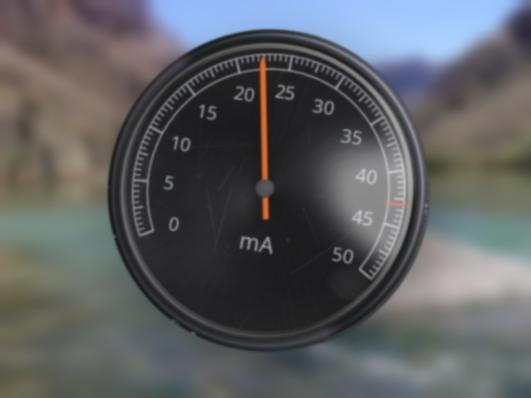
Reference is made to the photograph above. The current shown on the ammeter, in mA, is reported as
22.5 mA
